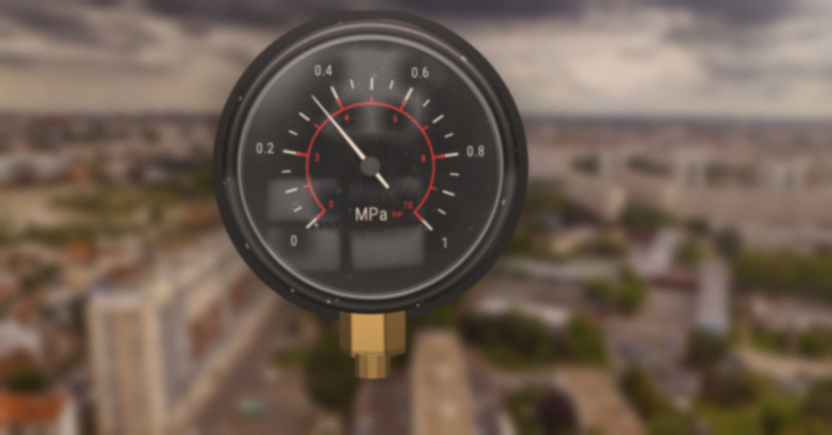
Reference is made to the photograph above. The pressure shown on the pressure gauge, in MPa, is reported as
0.35 MPa
